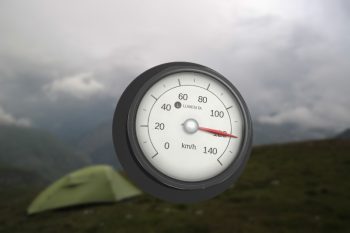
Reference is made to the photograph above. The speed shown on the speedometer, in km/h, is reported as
120 km/h
